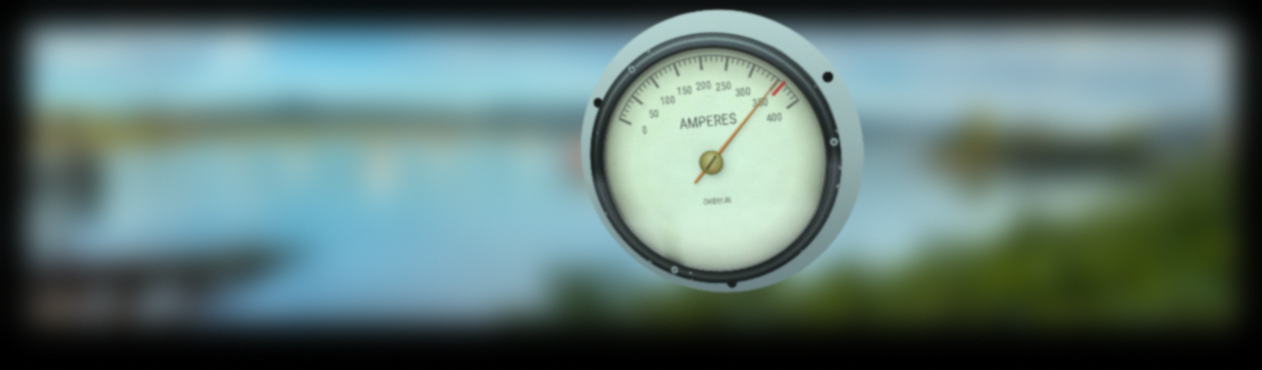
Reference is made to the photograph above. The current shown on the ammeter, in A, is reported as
350 A
